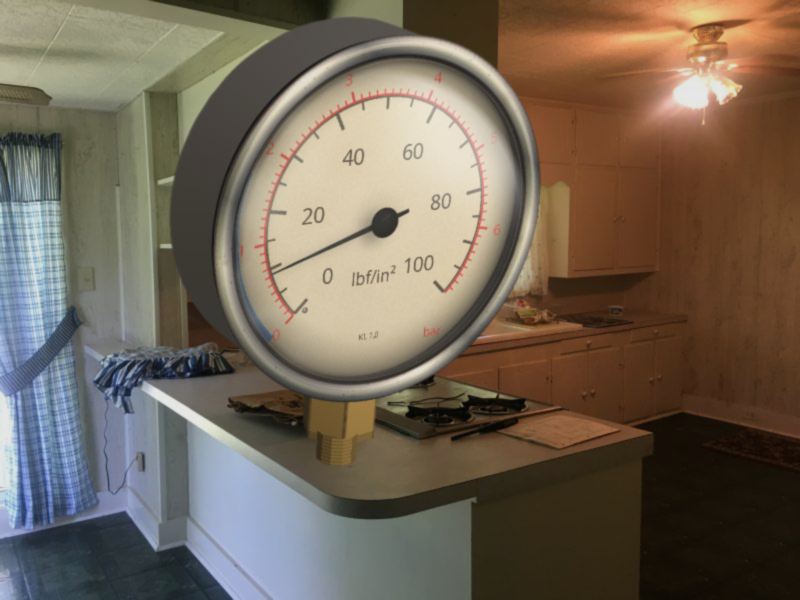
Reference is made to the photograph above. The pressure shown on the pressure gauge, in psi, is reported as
10 psi
